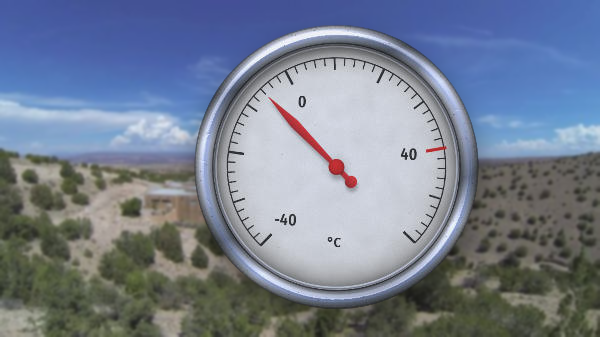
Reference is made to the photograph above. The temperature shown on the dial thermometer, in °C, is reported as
-6 °C
